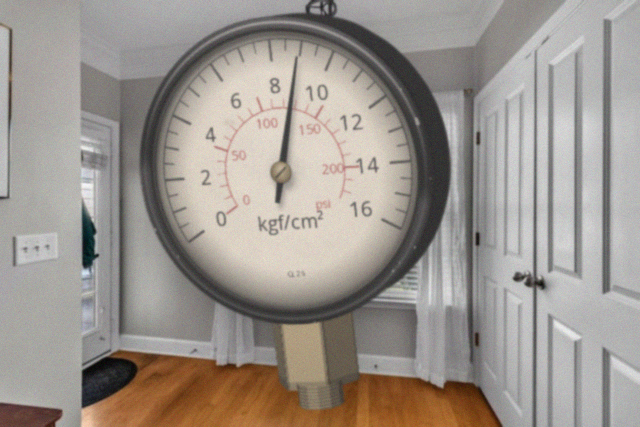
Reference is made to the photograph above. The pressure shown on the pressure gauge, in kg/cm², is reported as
9 kg/cm²
